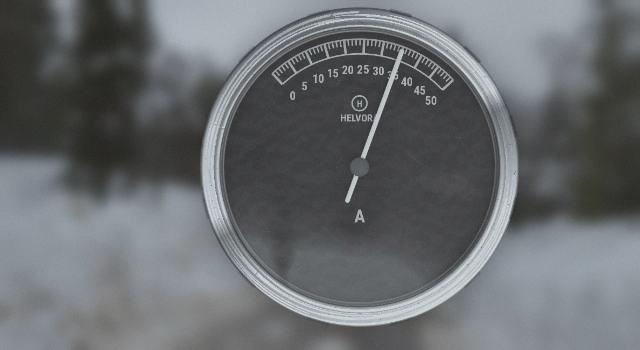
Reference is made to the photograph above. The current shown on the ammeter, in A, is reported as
35 A
